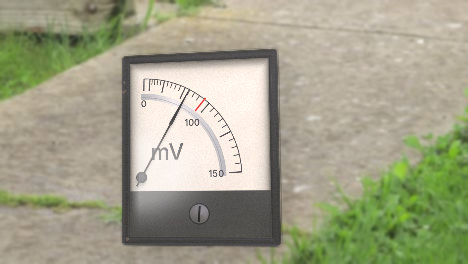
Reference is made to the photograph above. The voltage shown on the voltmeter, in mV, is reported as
80 mV
